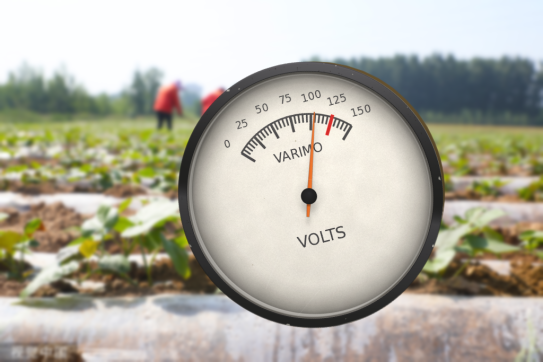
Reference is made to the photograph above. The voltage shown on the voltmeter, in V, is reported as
105 V
